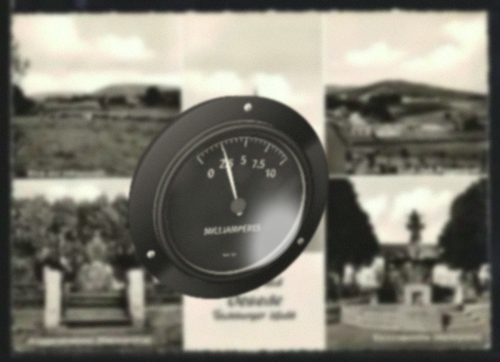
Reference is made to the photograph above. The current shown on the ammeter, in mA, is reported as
2.5 mA
